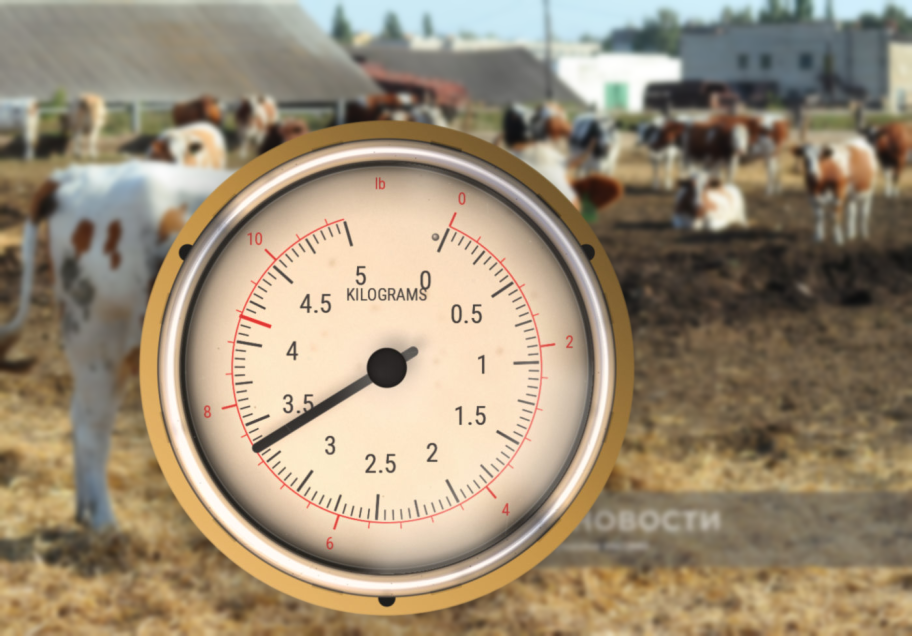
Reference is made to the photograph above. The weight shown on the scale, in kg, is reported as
3.35 kg
